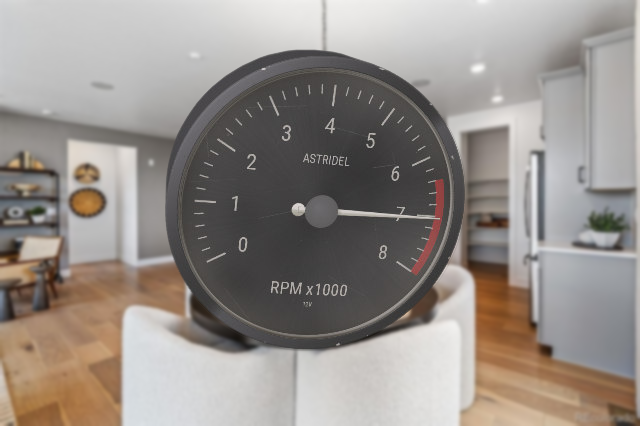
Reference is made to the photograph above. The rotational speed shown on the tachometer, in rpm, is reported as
7000 rpm
